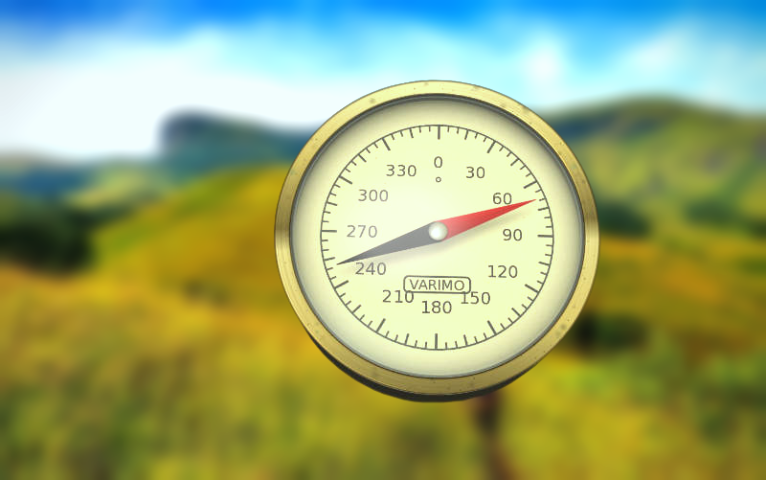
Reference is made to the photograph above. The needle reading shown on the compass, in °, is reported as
70 °
